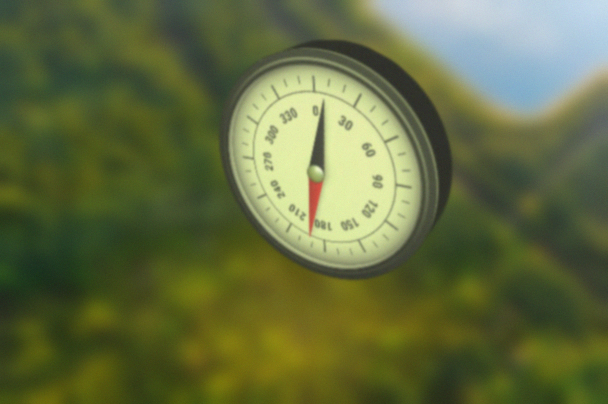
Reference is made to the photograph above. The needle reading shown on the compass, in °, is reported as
190 °
